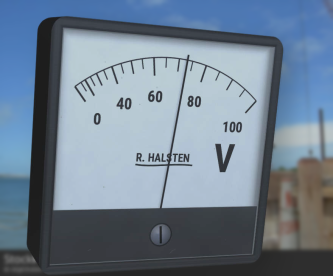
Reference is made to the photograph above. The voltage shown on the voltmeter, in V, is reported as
72.5 V
